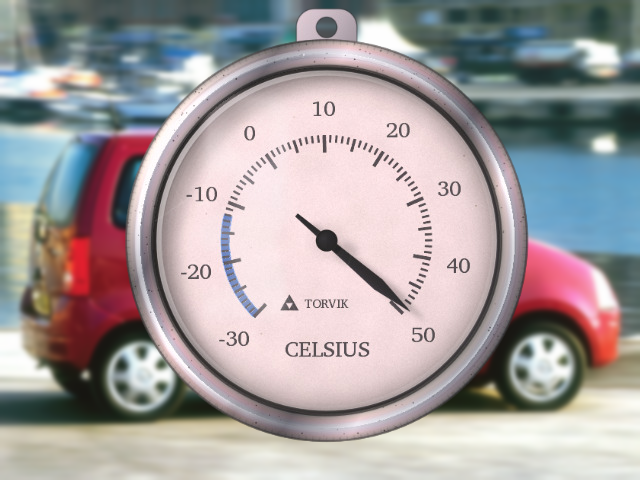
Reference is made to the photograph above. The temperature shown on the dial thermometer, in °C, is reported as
49 °C
